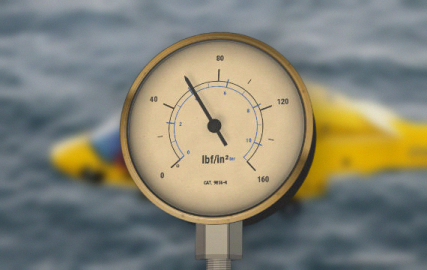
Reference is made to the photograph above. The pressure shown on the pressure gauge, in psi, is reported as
60 psi
